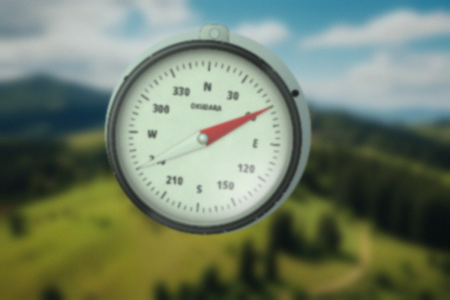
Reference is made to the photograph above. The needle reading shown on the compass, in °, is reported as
60 °
